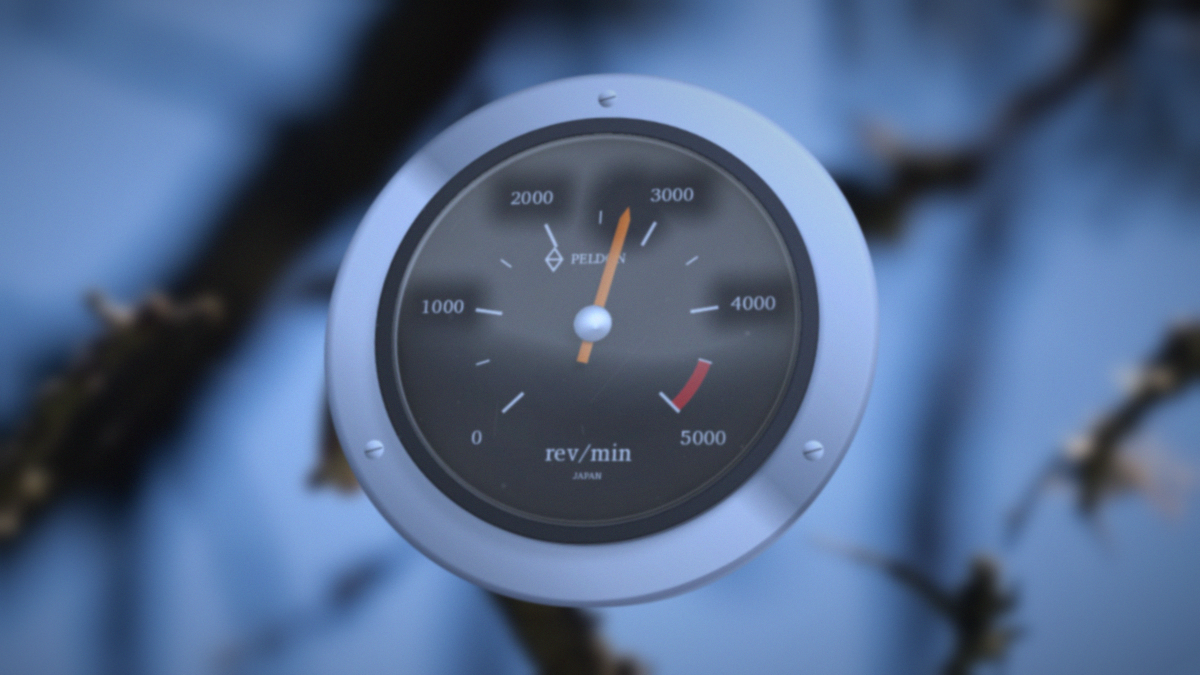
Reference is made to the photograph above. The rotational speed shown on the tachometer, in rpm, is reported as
2750 rpm
